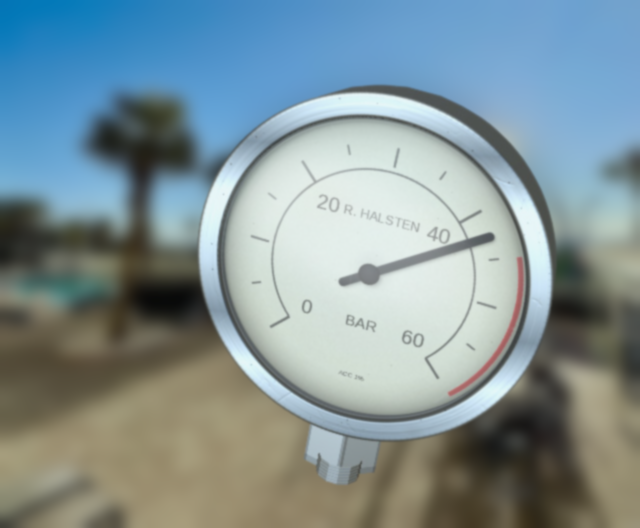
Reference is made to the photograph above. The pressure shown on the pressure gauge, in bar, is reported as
42.5 bar
